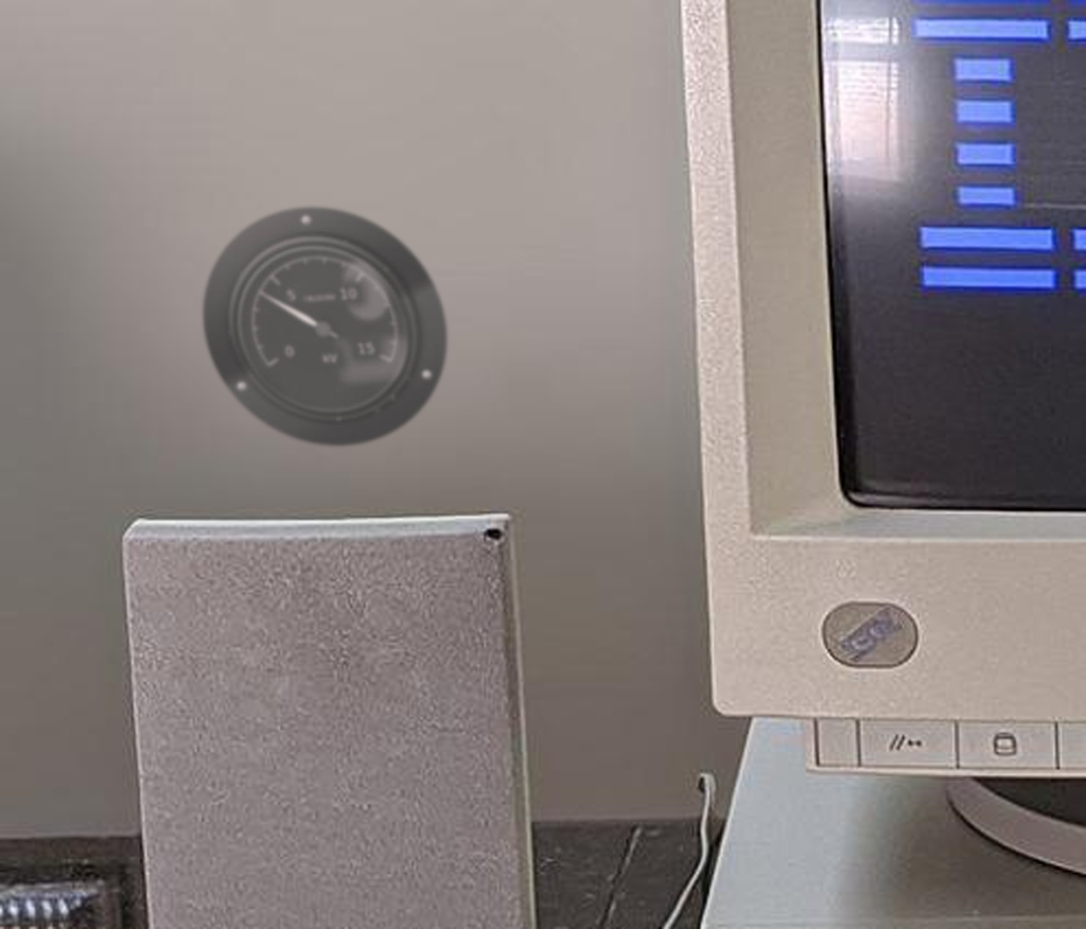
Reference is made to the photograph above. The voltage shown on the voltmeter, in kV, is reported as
4 kV
